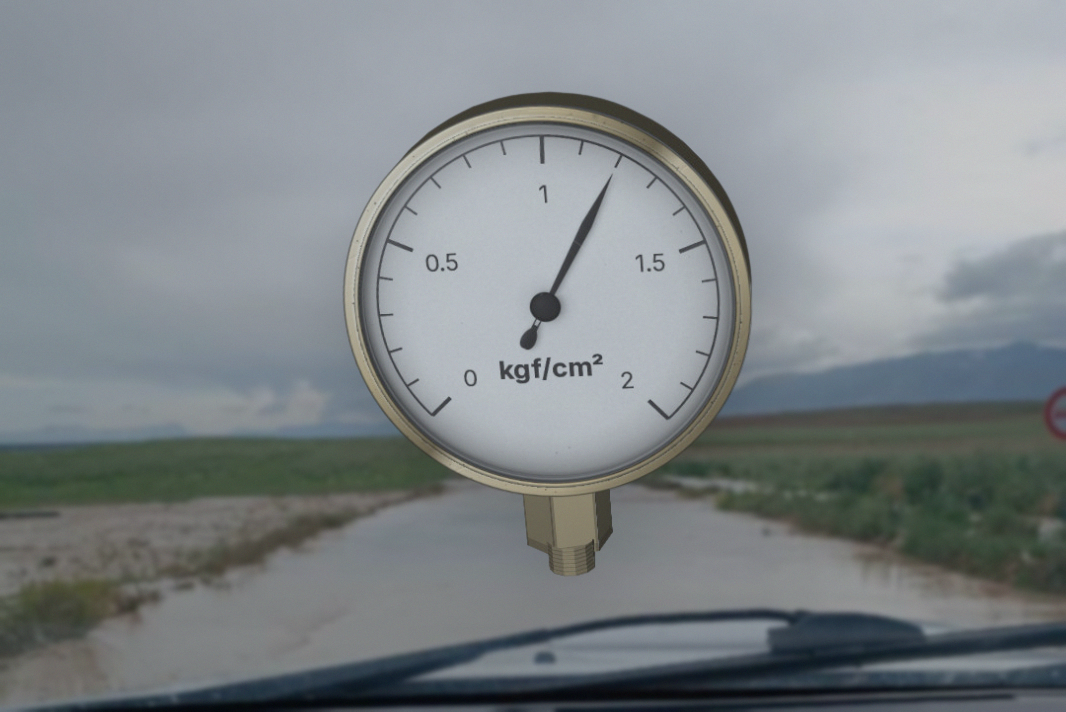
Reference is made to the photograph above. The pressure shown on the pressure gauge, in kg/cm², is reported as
1.2 kg/cm²
